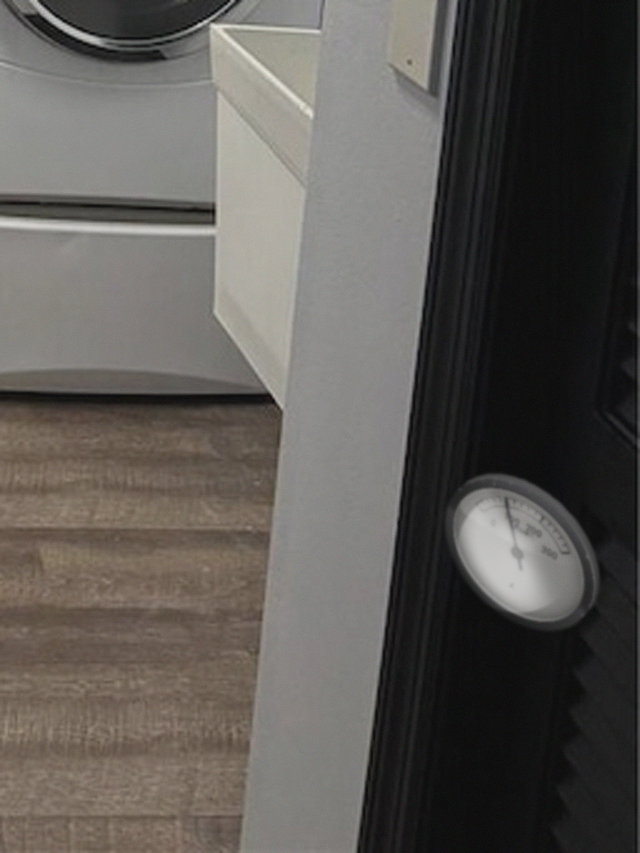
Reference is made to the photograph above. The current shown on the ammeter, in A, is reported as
100 A
